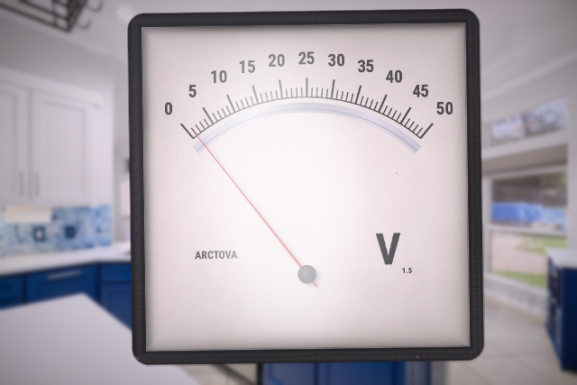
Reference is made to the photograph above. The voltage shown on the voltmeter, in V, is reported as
1 V
